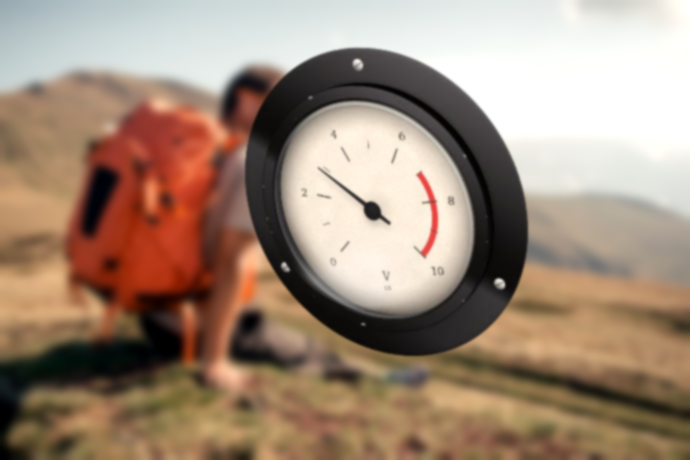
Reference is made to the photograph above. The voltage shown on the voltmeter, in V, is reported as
3 V
